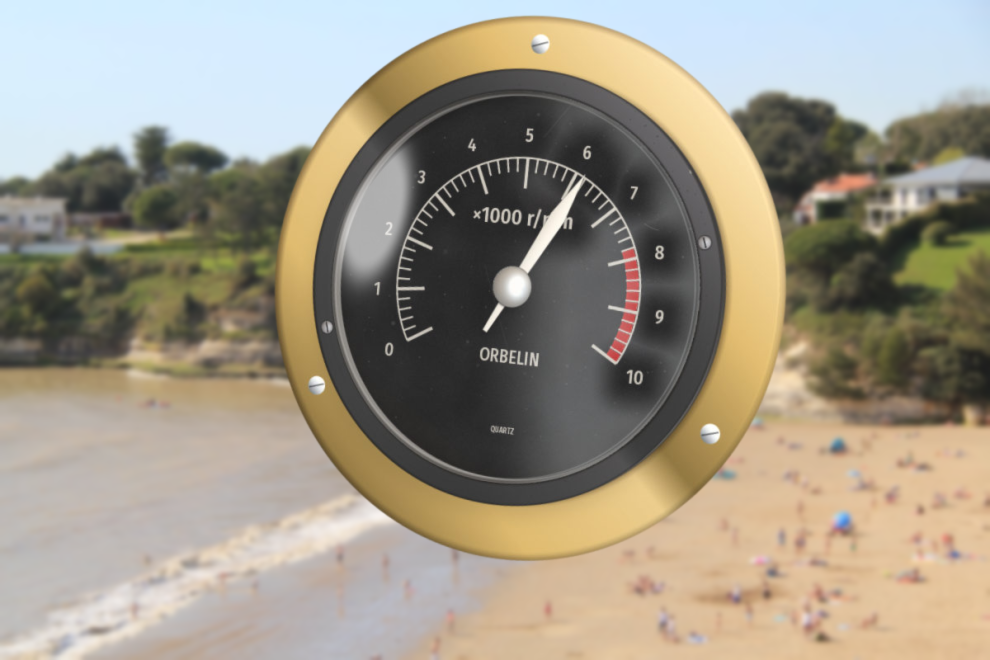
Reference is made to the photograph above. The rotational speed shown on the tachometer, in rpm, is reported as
6200 rpm
